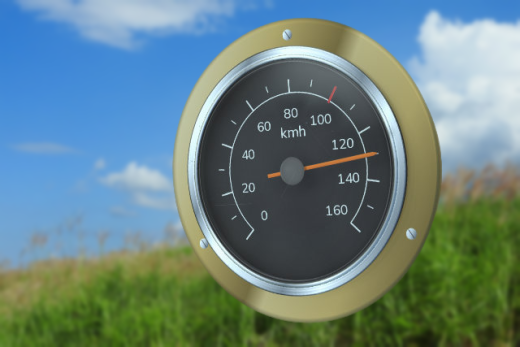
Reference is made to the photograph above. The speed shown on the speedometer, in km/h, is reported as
130 km/h
